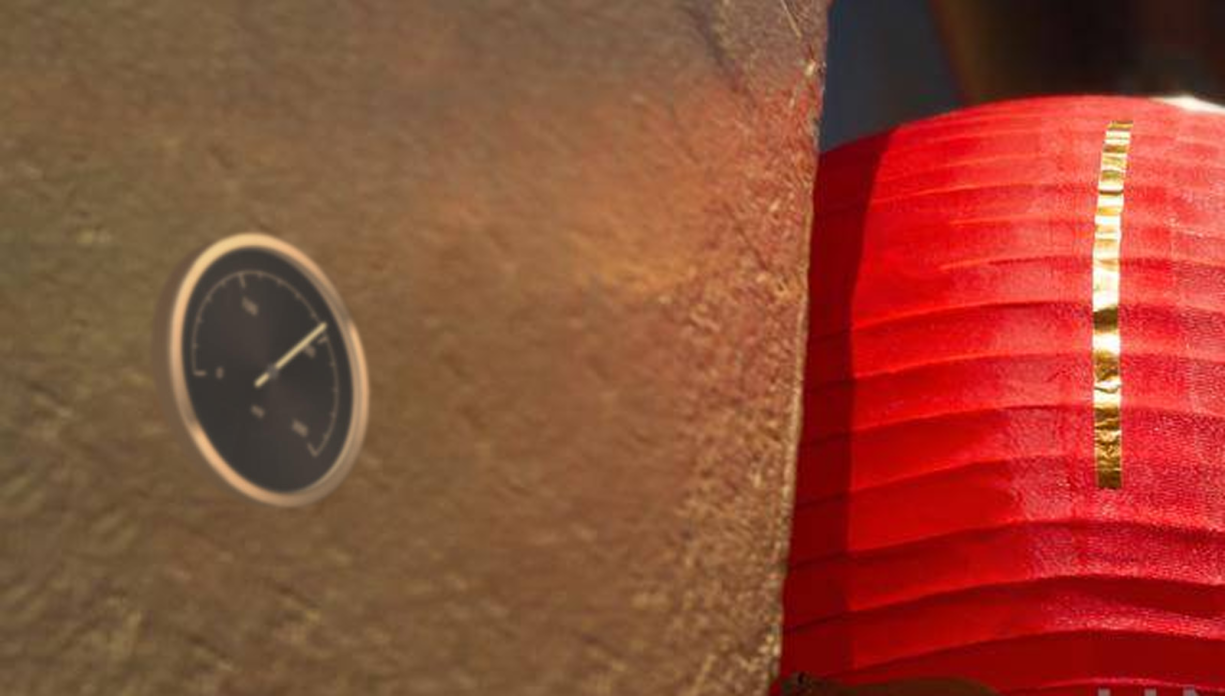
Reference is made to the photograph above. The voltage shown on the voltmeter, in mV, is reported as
190 mV
